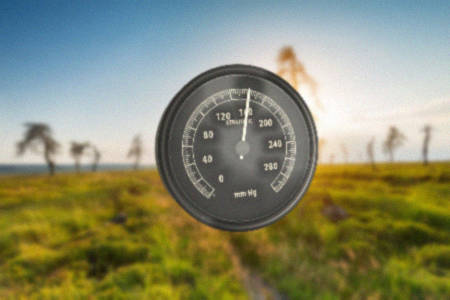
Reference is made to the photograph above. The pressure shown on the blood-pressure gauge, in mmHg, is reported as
160 mmHg
